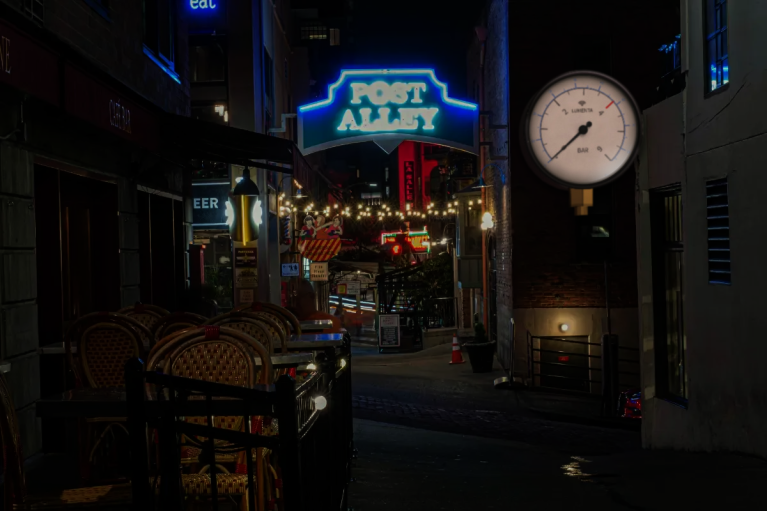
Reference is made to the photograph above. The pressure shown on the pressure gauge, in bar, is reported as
0 bar
